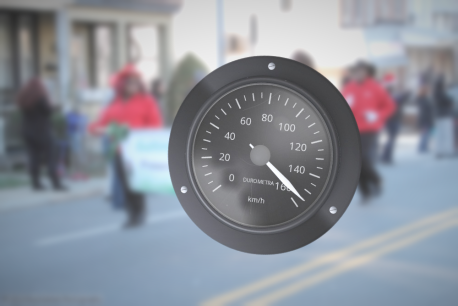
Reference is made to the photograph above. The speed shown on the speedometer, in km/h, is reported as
155 km/h
